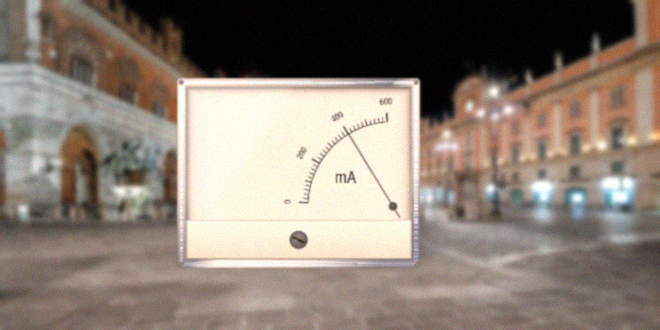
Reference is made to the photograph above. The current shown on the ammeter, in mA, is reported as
400 mA
